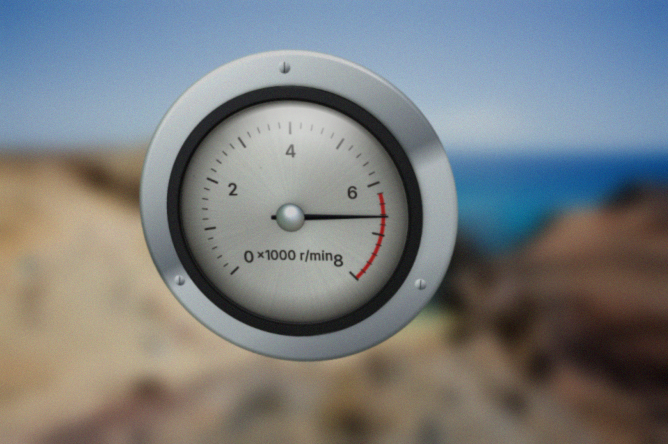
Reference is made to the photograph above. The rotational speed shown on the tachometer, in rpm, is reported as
6600 rpm
